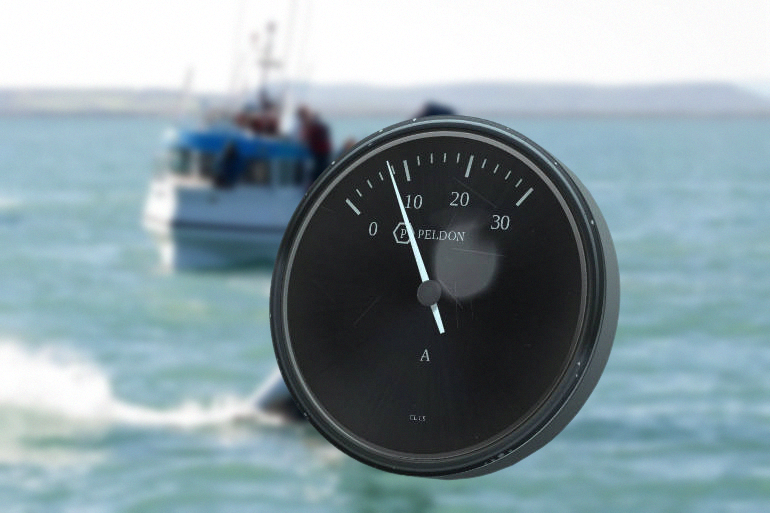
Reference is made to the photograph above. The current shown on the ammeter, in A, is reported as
8 A
